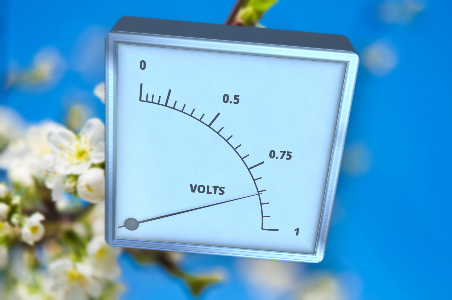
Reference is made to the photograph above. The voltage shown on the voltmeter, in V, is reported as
0.85 V
